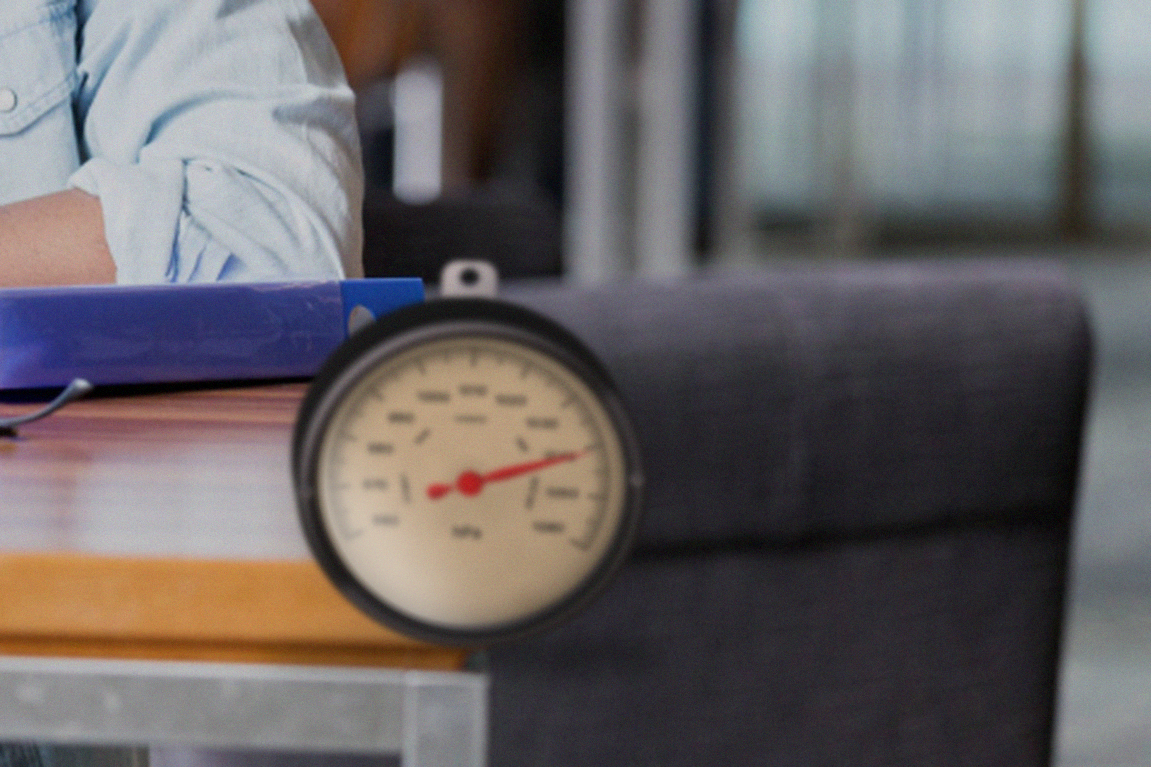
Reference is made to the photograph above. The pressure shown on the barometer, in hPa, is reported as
1040 hPa
